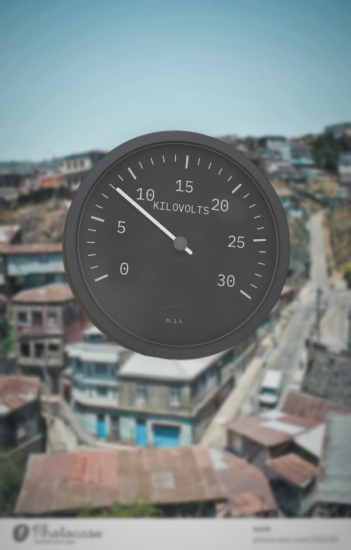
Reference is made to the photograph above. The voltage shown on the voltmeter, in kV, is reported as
8 kV
